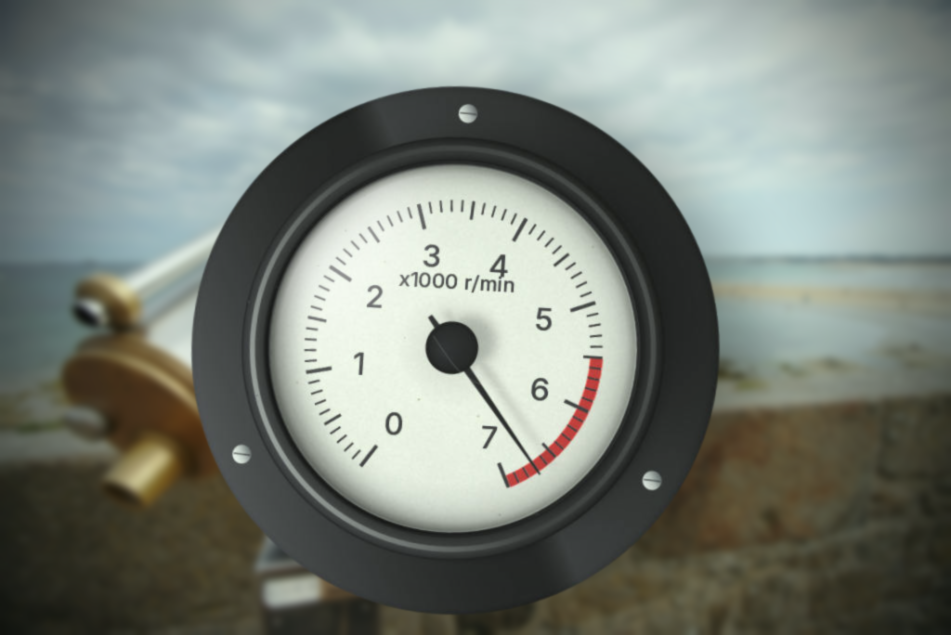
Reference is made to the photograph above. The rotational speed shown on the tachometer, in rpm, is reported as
6700 rpm
